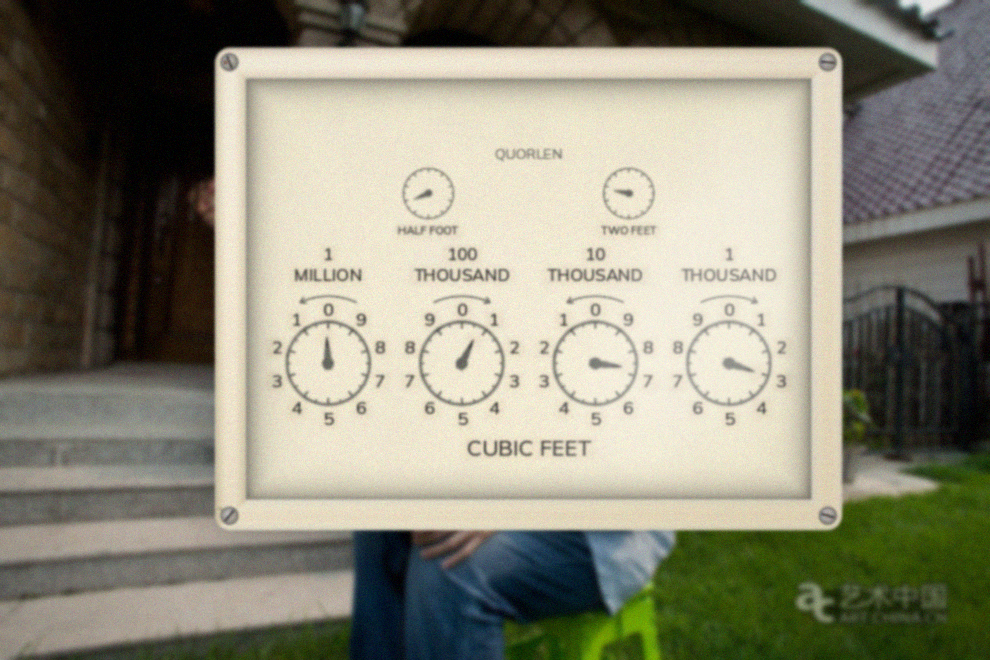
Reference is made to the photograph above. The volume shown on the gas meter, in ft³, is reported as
7300 ft³
